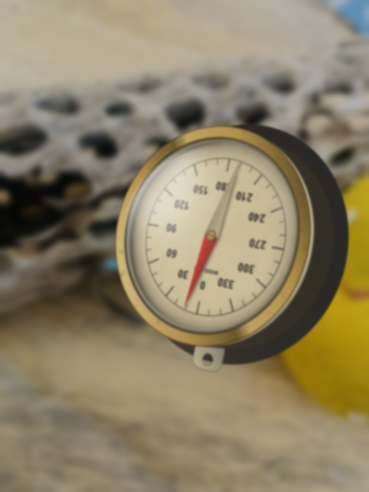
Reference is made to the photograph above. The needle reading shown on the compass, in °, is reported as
10 °
